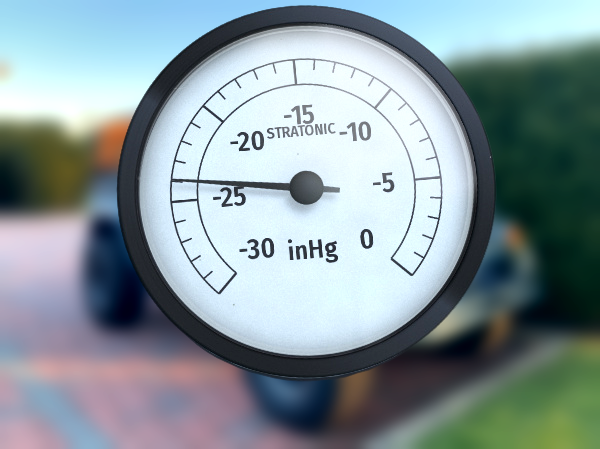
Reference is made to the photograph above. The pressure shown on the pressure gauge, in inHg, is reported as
-24 inHg
